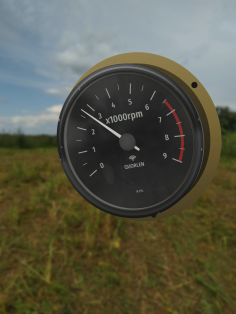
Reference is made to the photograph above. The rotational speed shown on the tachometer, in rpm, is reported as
2750 rpm
